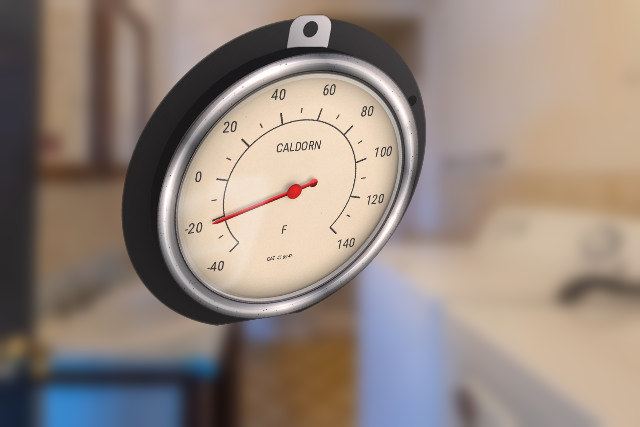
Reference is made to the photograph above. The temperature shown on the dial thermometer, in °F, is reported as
-20 °F
